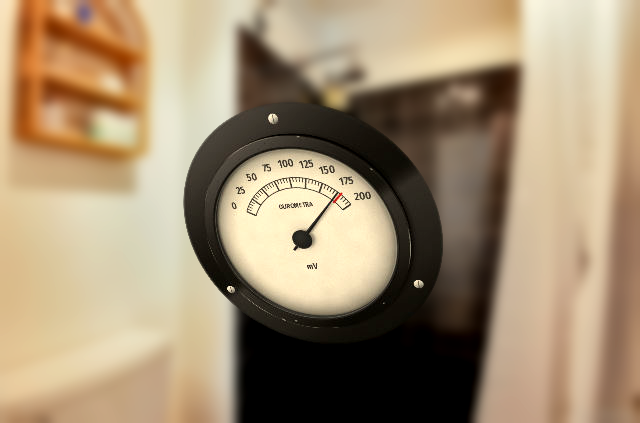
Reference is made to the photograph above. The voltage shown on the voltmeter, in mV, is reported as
175 mV
